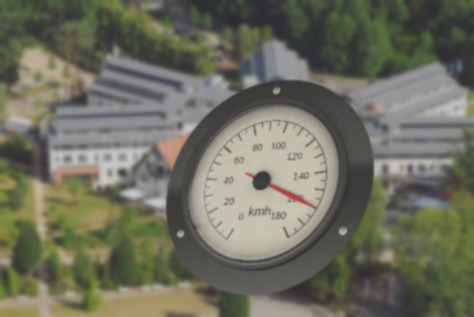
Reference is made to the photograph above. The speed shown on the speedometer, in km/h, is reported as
160 km/h
